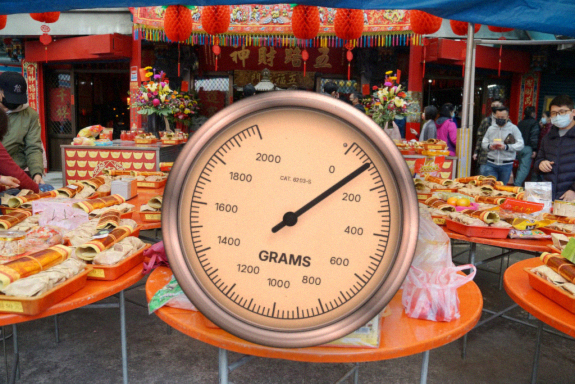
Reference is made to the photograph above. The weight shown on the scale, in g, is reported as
100 g
